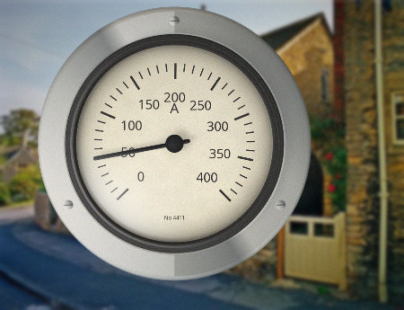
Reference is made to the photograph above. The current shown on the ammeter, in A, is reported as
50 A
